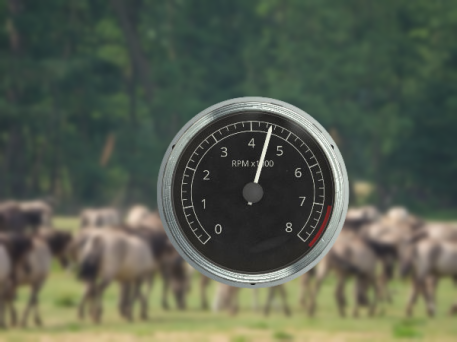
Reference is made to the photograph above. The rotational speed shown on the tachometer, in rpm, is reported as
4500 rpm
